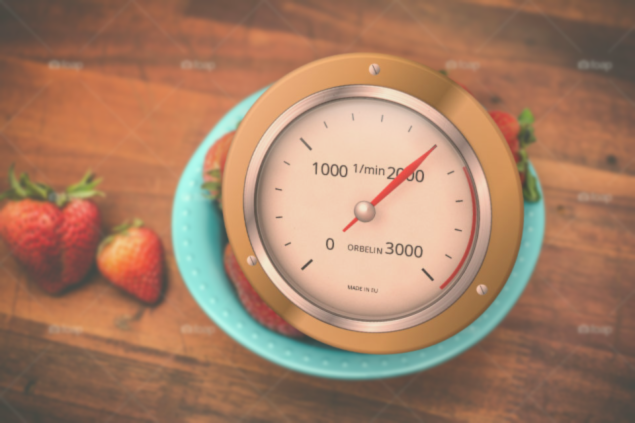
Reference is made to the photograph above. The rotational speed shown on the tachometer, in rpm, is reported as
2000 rpm
